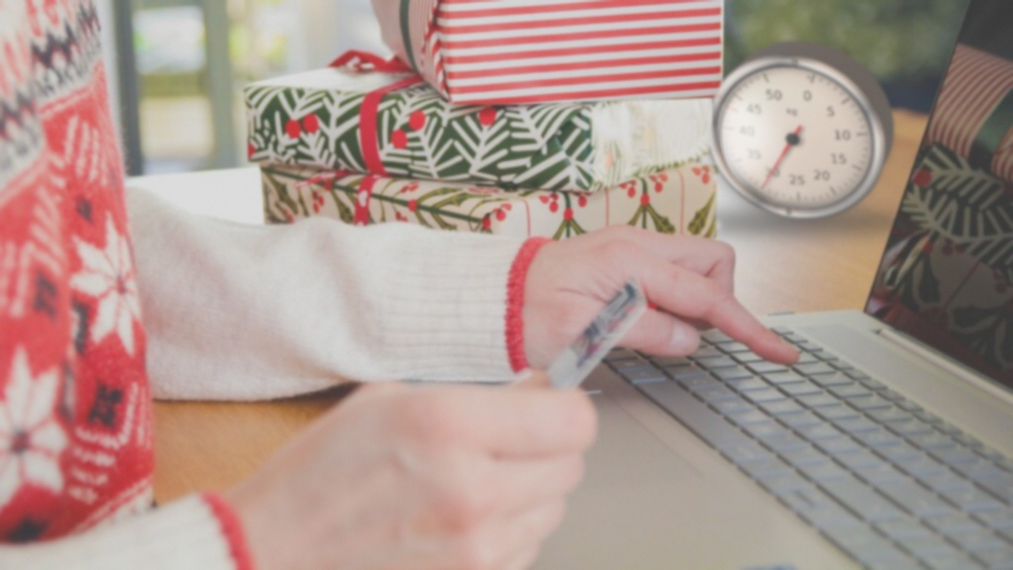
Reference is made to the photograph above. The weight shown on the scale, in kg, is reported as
30 kg
